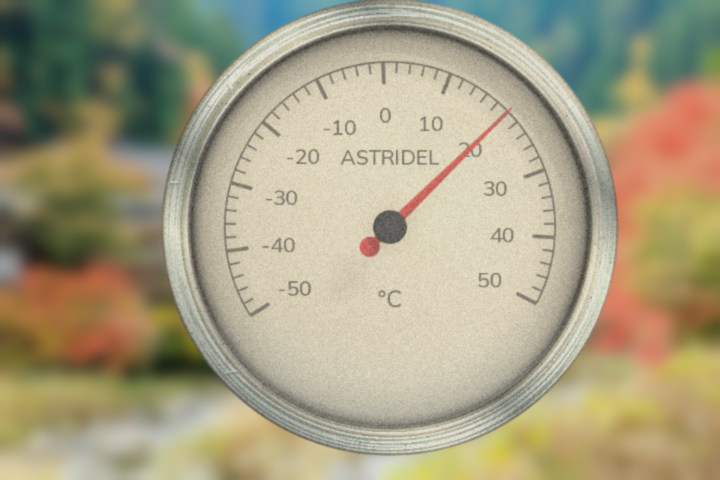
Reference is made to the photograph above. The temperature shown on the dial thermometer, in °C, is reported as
20 °C
